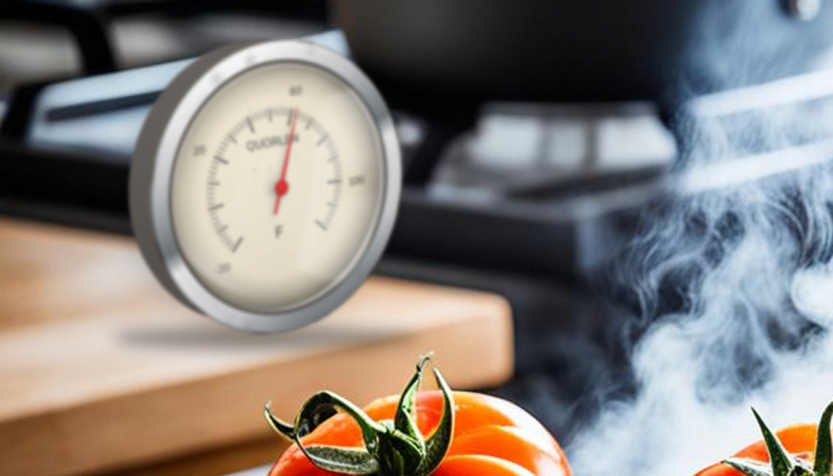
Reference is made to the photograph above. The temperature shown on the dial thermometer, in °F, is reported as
60 °F
